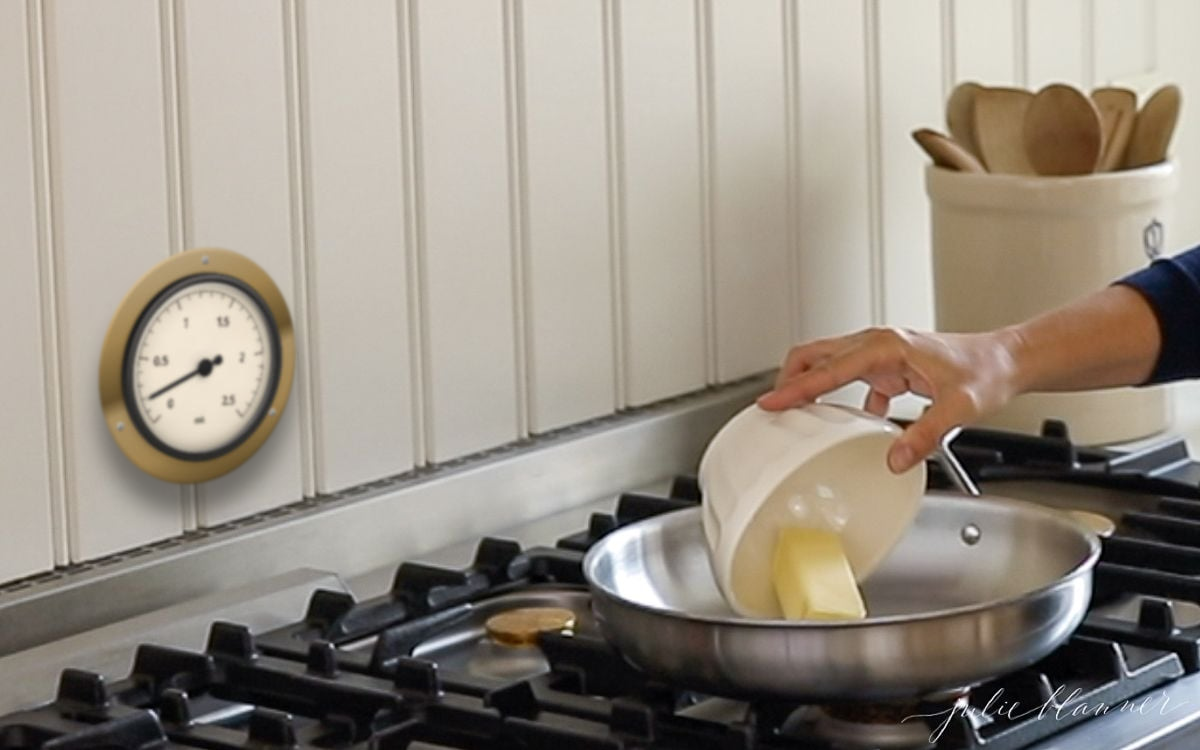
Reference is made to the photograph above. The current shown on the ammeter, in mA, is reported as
0.2 mA
